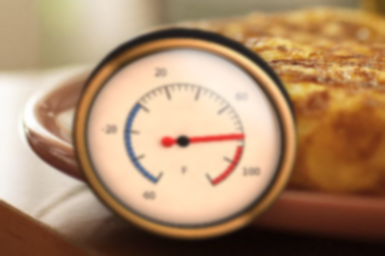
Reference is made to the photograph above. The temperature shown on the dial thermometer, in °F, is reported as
80 °F
